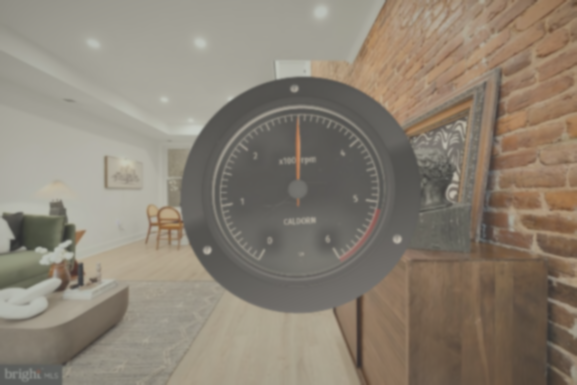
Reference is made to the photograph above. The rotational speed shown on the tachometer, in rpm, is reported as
3000 rpm
